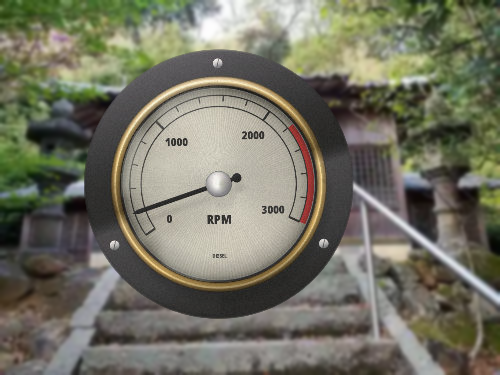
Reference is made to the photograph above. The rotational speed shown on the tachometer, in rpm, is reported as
200 rpm
